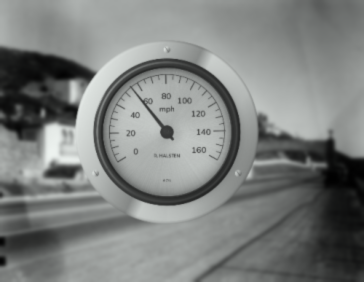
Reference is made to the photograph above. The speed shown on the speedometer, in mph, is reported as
55 mph
